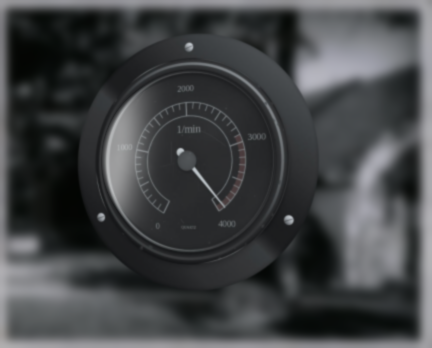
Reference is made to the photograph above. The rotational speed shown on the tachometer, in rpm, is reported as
3900 rpm
